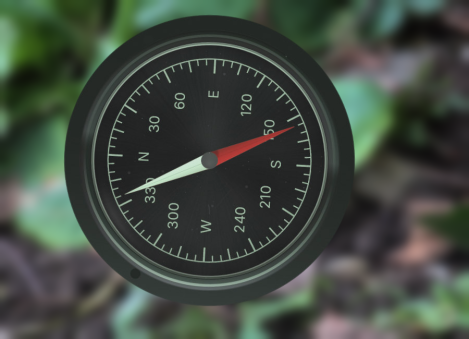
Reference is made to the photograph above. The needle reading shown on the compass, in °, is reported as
155 °
